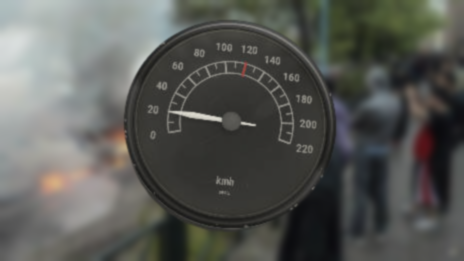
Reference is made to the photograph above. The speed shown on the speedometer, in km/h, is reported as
20 km/h
